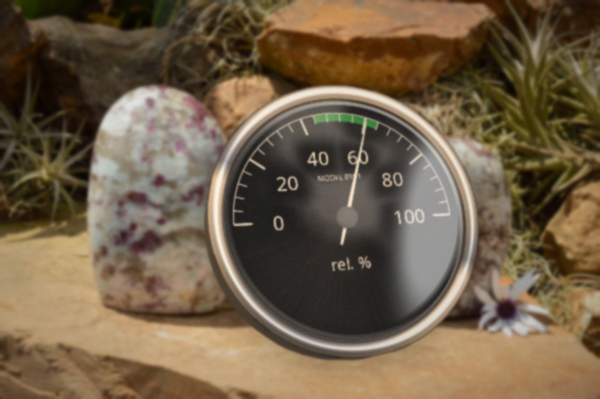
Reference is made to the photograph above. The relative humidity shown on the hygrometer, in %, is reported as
60 %
